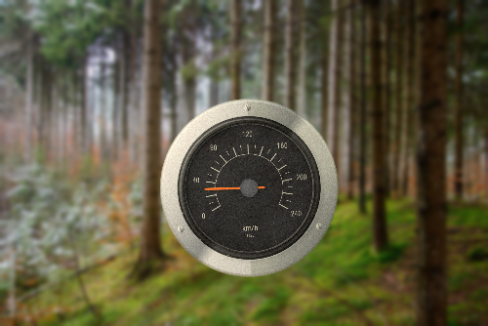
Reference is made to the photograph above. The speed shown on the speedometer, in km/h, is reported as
30 km/h
